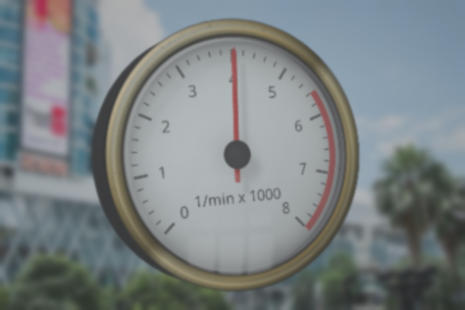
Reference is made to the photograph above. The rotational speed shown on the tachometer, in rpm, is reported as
4000 rpm
